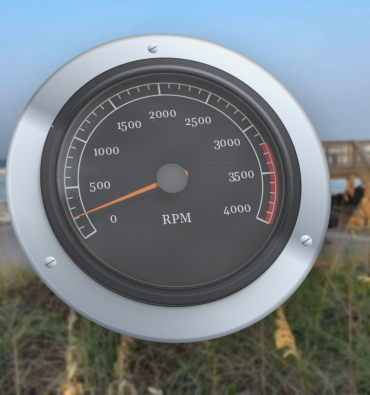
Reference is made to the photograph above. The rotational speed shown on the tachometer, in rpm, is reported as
200 rpm
